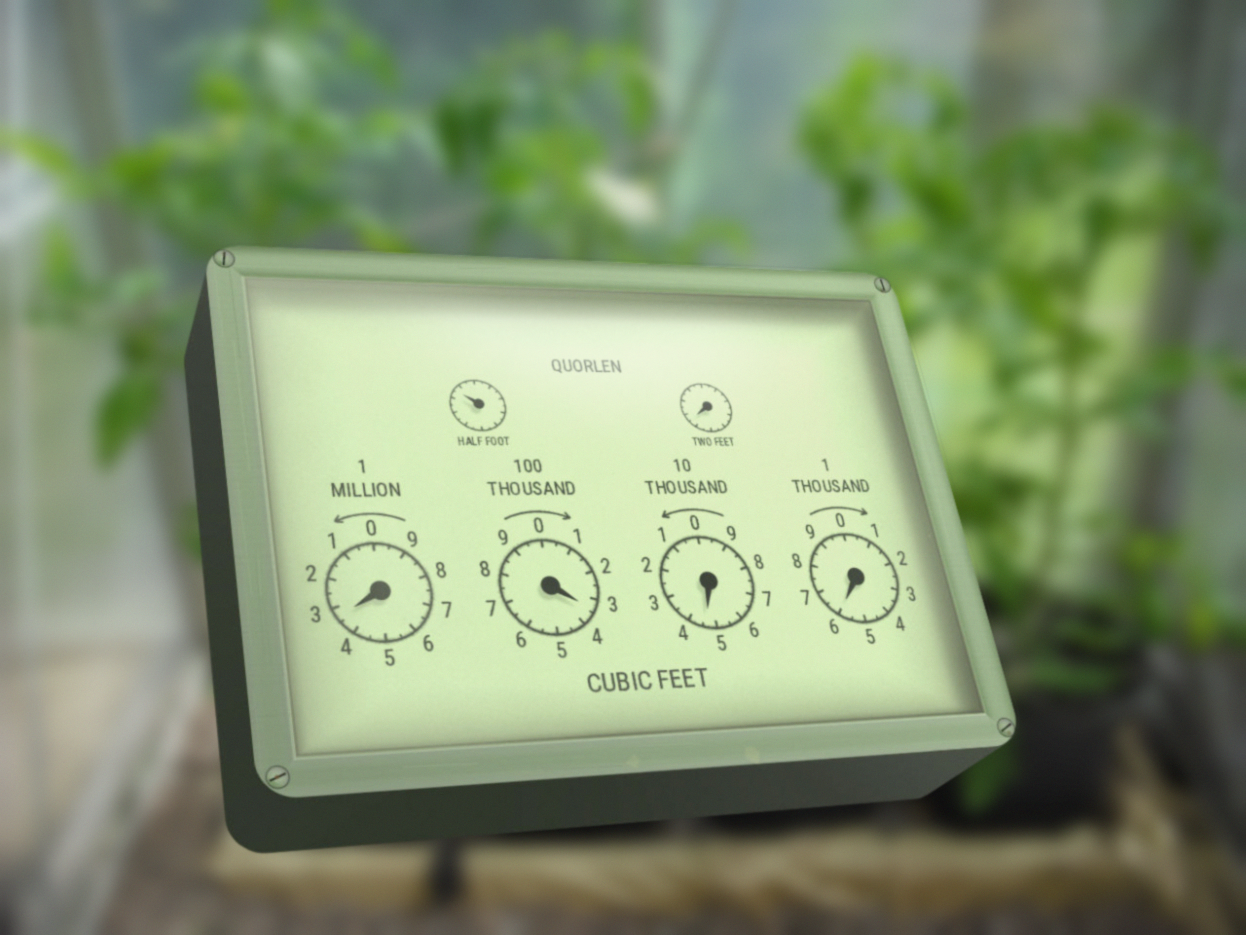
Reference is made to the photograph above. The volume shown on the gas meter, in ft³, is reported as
334600 ft³
